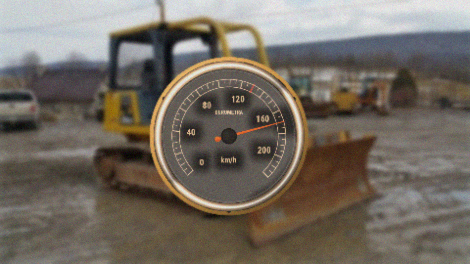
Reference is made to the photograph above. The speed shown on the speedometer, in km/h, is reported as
170 km/h
